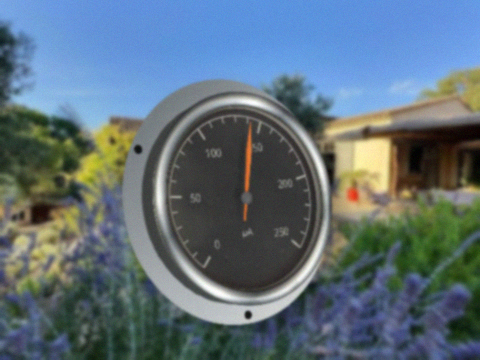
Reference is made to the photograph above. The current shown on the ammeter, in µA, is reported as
140 µA
